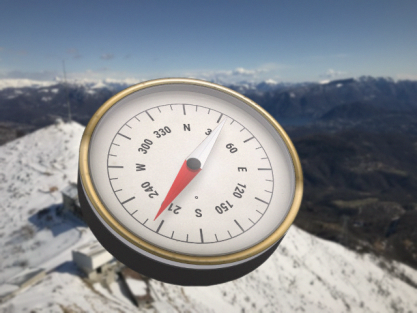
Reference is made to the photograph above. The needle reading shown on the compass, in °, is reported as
215 °
